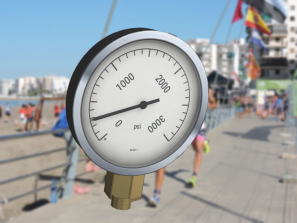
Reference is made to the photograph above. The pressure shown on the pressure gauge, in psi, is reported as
300 psi
